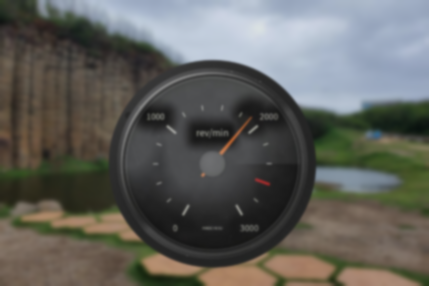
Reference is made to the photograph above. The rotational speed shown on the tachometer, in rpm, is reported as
1900 rpm
